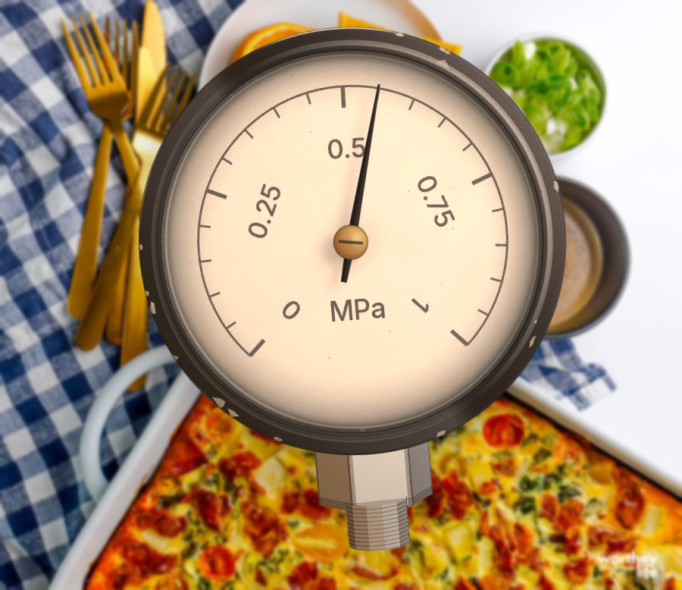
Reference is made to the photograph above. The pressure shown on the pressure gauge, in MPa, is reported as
0.55 MPa
